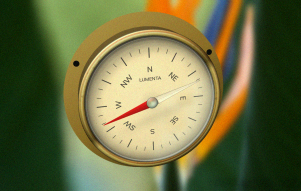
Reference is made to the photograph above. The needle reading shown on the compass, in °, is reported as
250 °
